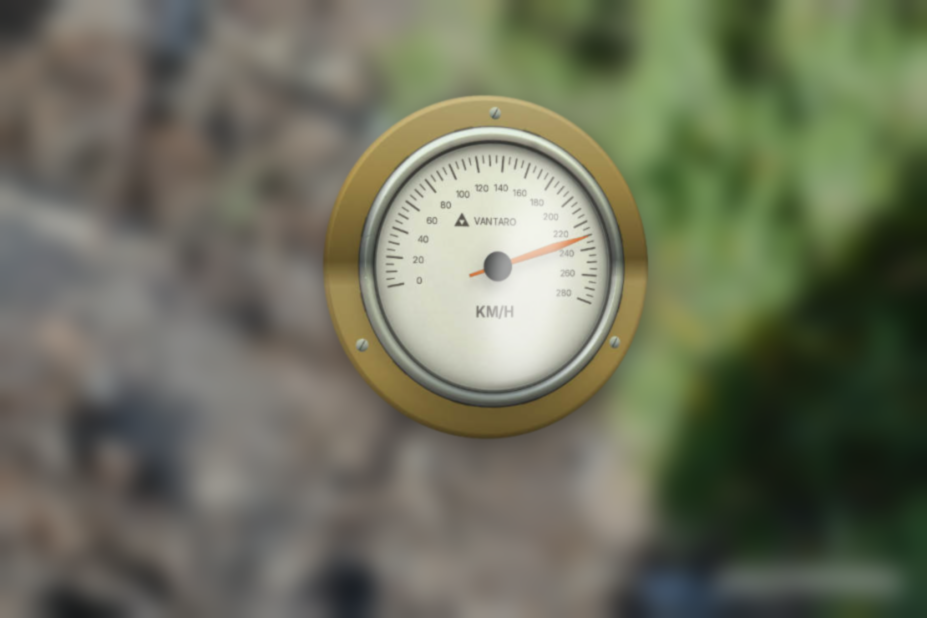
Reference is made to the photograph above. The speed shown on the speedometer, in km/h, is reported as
230 km/h
